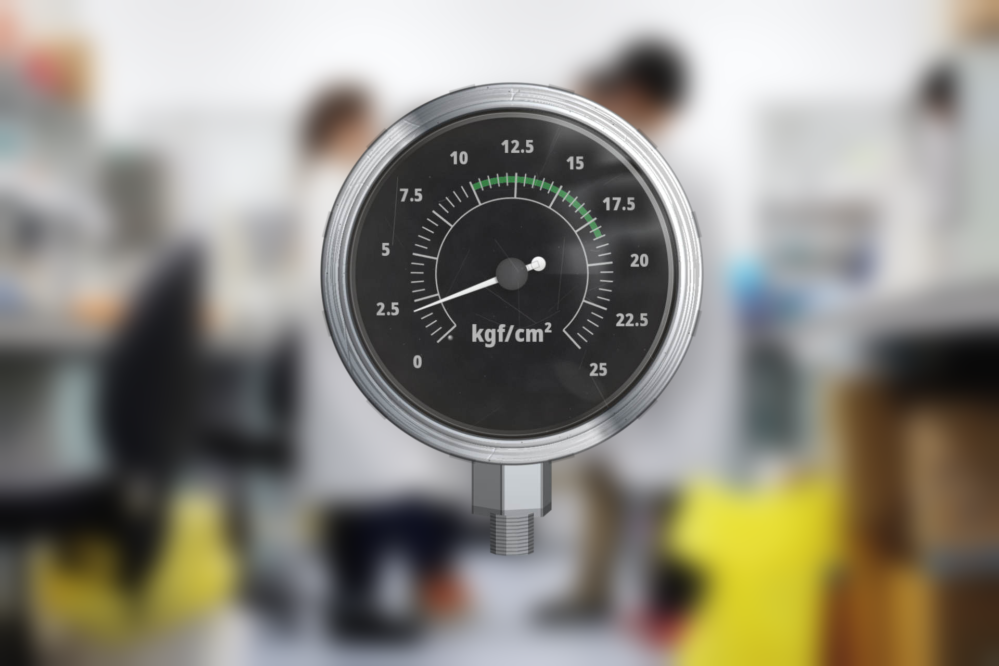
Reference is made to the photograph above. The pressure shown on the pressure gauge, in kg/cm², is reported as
2 kg/cm²
